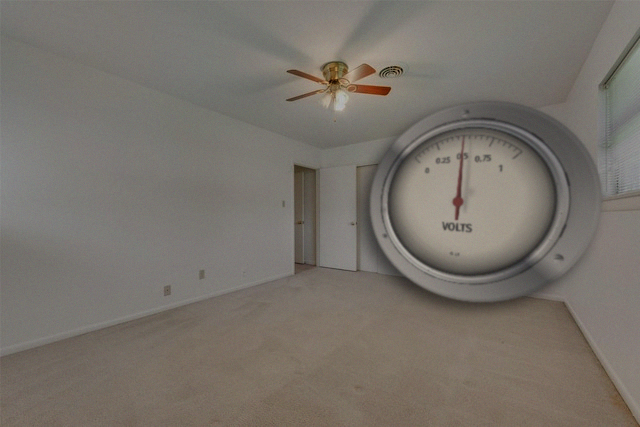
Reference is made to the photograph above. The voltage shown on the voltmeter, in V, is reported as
0.5 V
